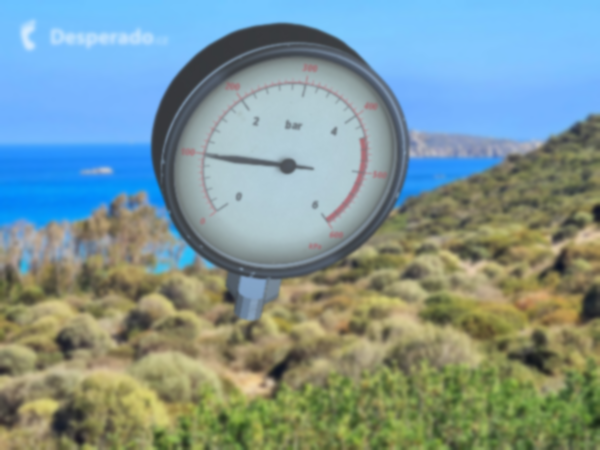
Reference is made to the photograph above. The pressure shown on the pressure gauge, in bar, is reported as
1 bar
